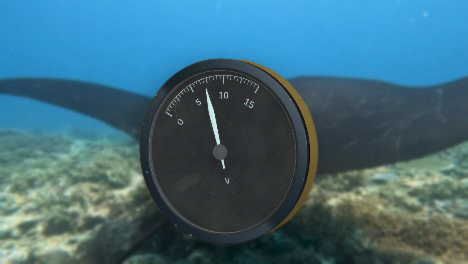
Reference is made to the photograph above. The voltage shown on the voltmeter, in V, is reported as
7.5 V
